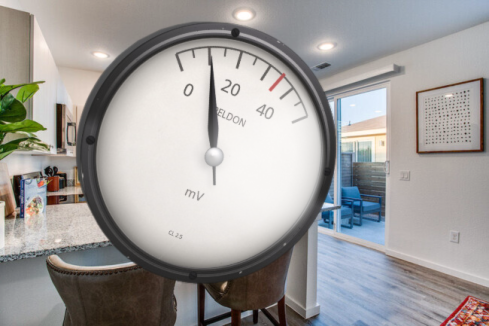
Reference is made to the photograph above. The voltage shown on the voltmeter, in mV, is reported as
10 mV
